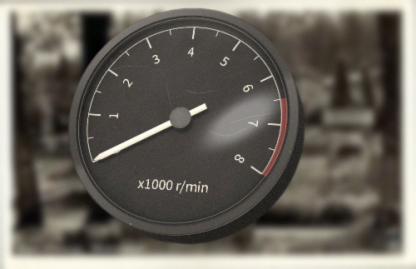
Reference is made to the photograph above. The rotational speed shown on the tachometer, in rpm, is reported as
0 rpm
